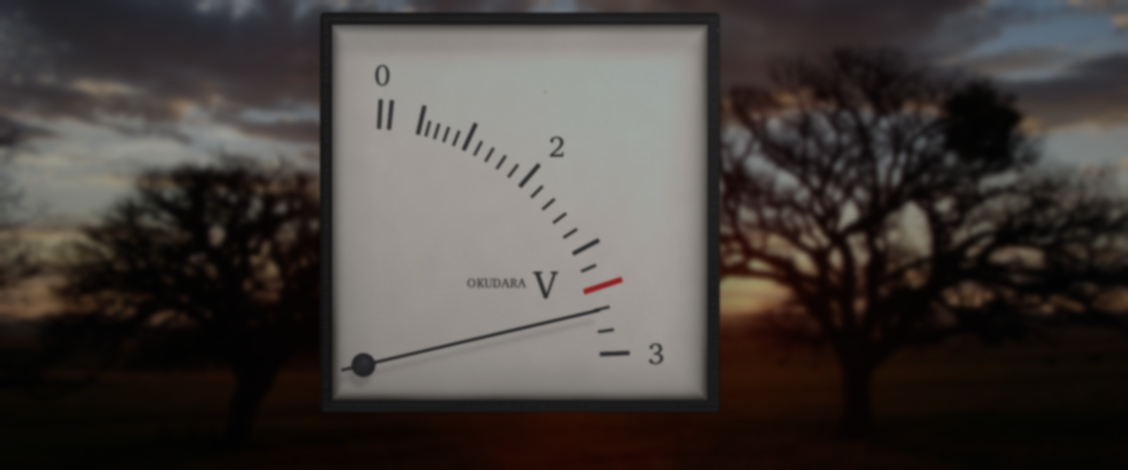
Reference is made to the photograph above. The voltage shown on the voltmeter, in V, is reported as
2.8 V
